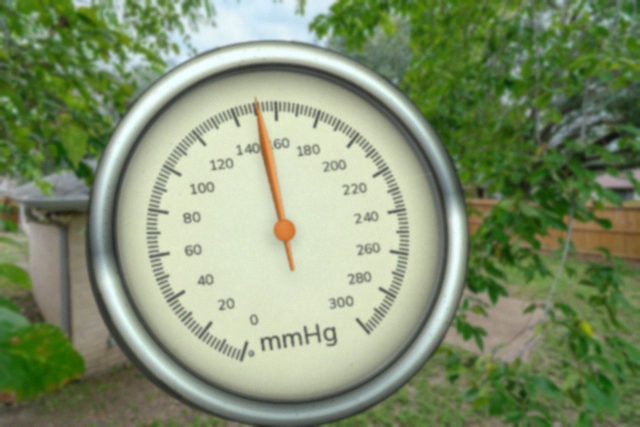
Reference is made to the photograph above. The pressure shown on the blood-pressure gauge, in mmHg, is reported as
150 mmHg
